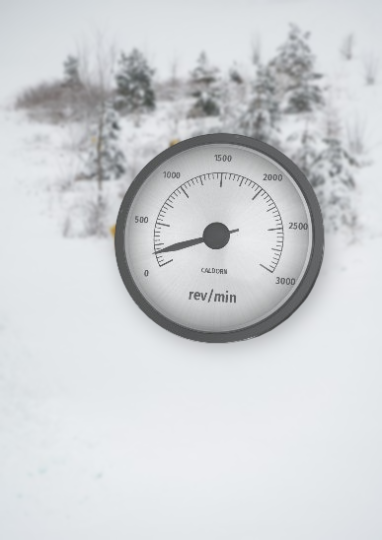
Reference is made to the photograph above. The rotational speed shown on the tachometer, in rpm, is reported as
150 rpm
